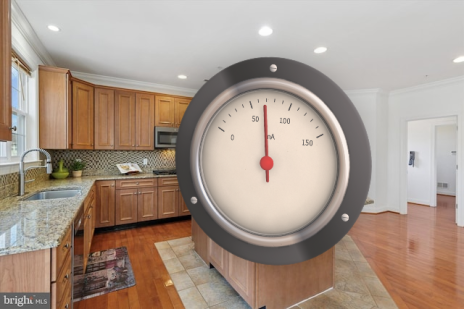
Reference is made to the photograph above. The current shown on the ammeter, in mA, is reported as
70 mA
